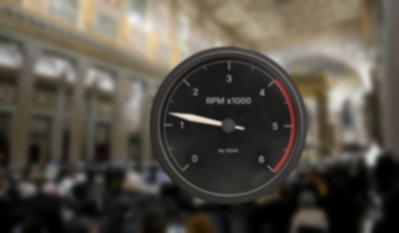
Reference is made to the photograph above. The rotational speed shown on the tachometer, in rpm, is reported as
1250 rpm
